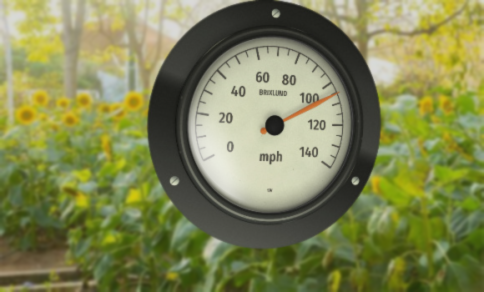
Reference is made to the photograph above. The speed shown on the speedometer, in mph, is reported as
105 mph
